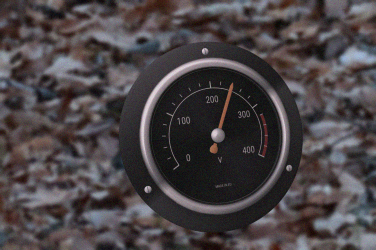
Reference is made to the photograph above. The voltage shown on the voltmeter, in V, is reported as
240 V
